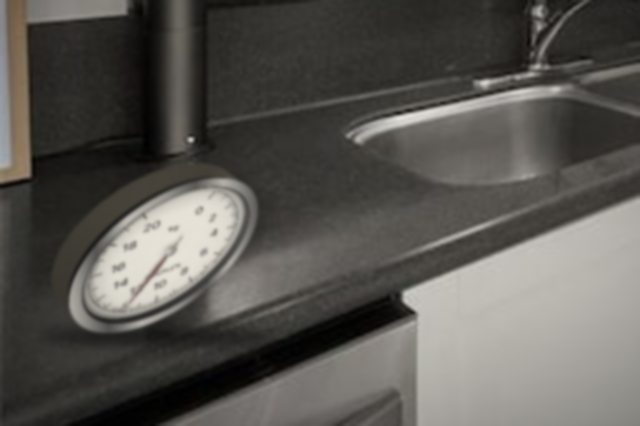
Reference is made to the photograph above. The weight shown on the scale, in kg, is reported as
12 kg
